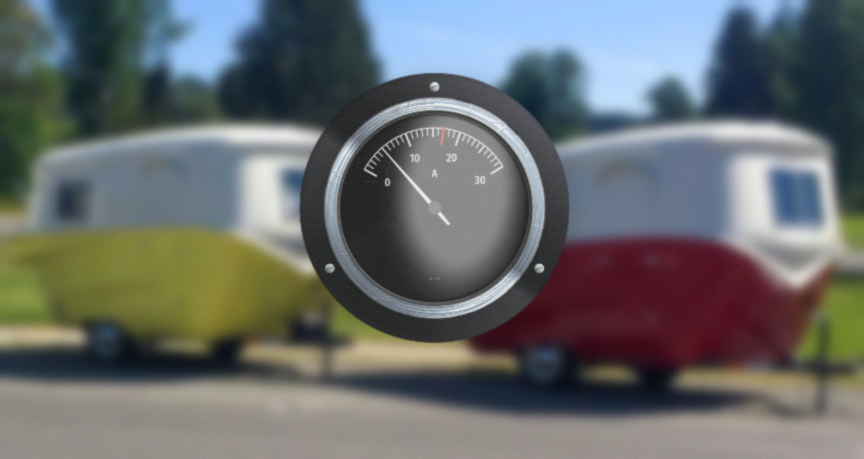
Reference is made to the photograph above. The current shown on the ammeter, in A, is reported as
5 A
